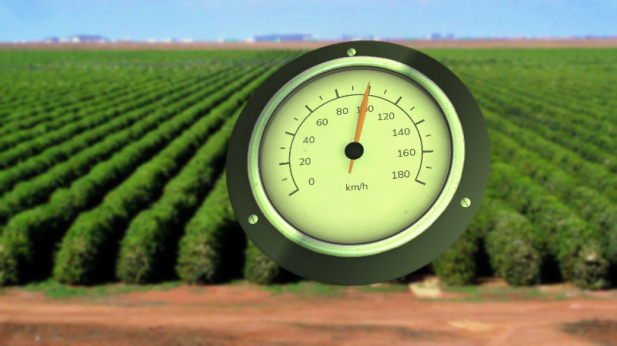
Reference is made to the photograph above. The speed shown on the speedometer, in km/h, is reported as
100 km/h
